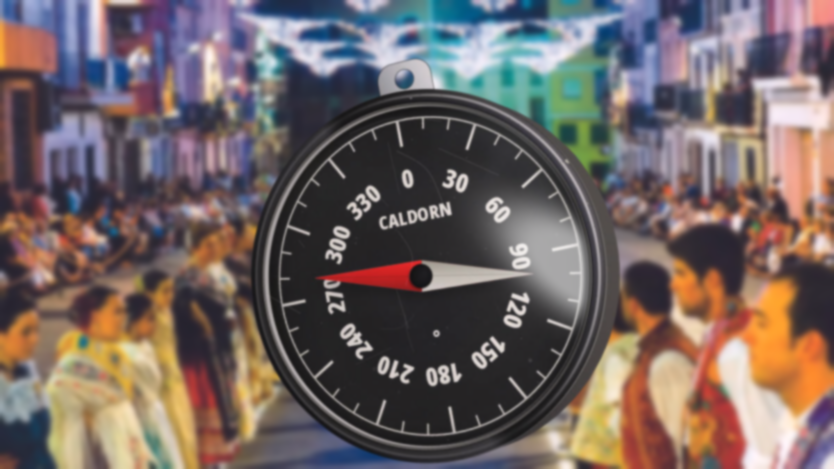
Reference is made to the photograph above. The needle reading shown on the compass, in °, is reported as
280 °
